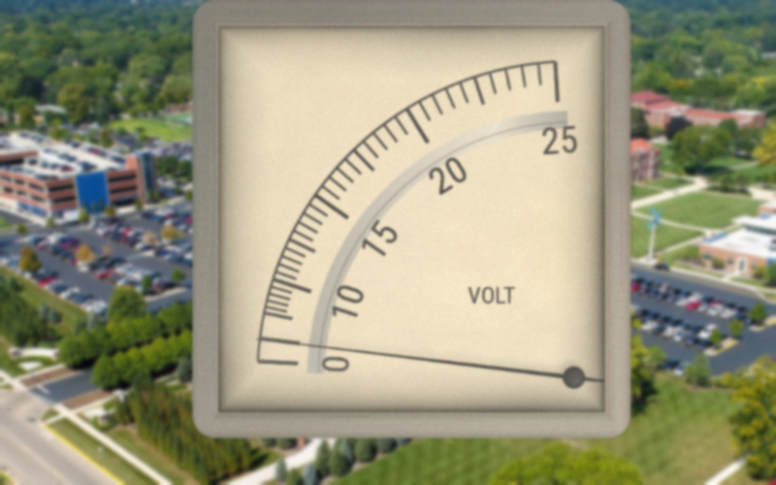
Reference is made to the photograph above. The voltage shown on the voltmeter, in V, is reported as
5 V
